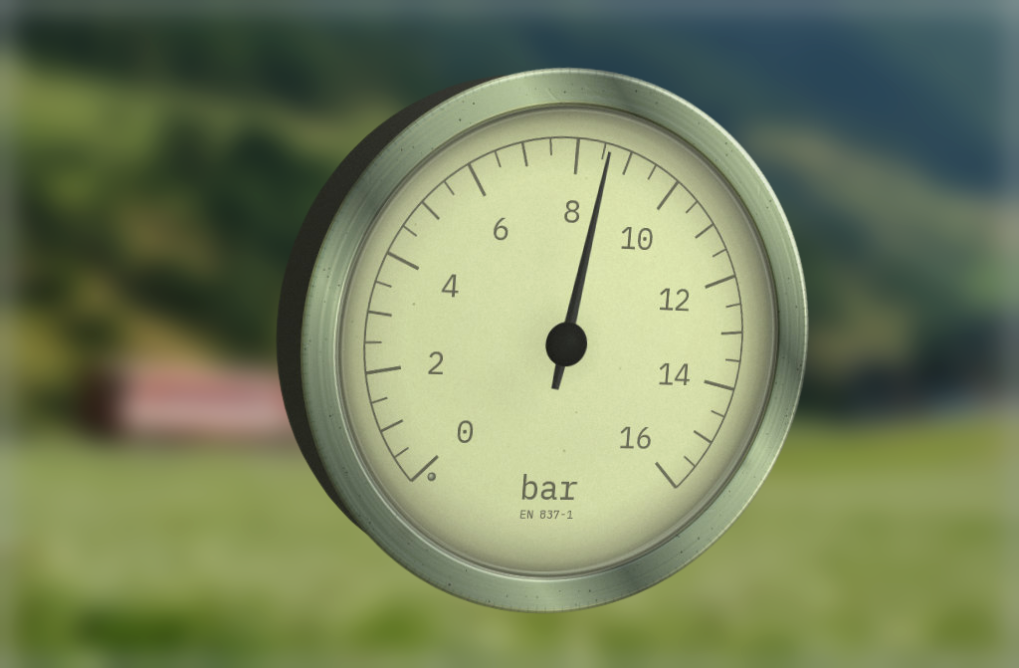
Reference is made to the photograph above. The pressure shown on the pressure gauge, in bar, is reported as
8.5 bar
